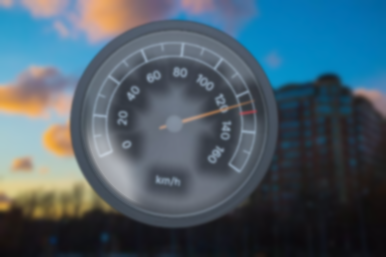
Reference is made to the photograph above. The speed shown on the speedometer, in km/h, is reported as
125 km/h
